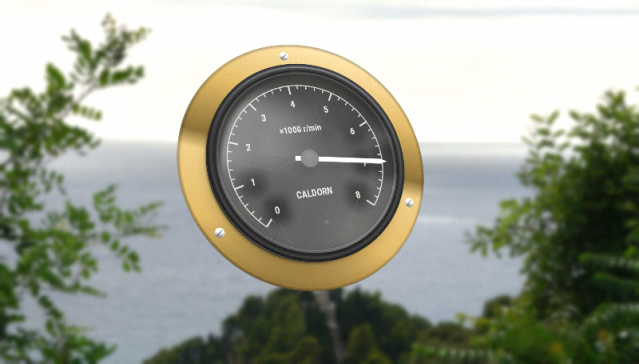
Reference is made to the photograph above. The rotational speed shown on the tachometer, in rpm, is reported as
7000 rpm
